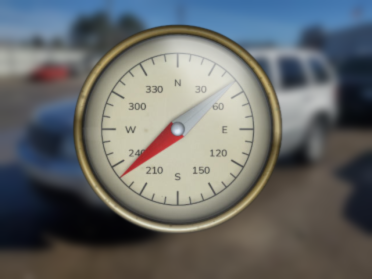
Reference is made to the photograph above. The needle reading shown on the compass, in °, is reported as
230 °
